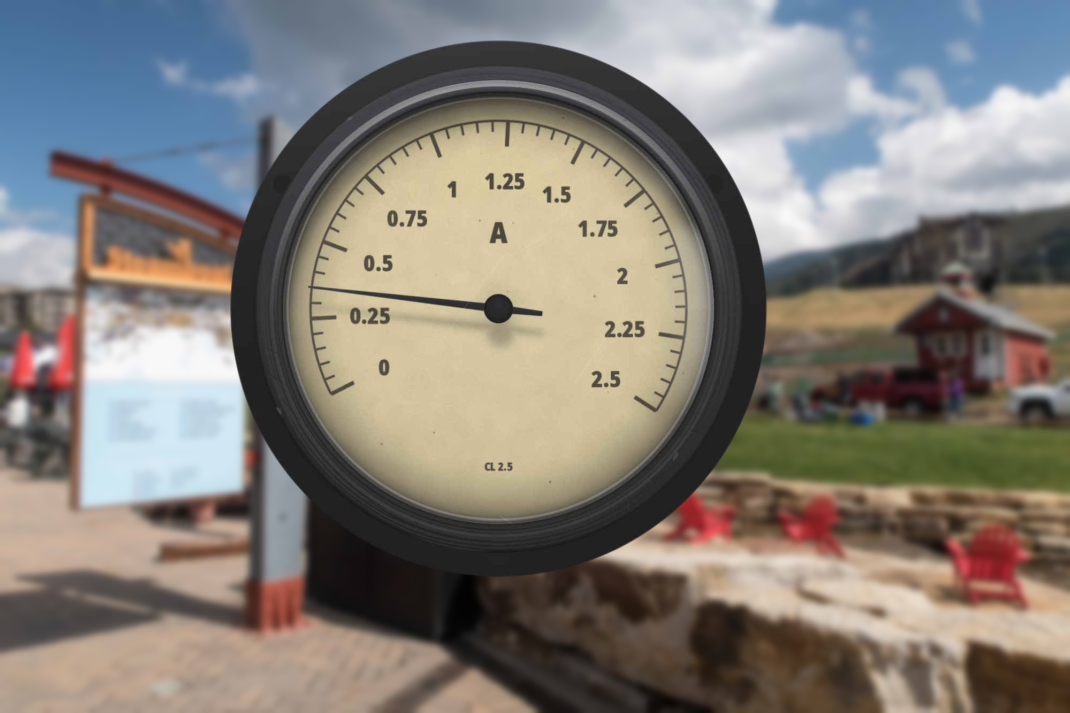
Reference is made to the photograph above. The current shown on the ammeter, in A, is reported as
0.35 A
